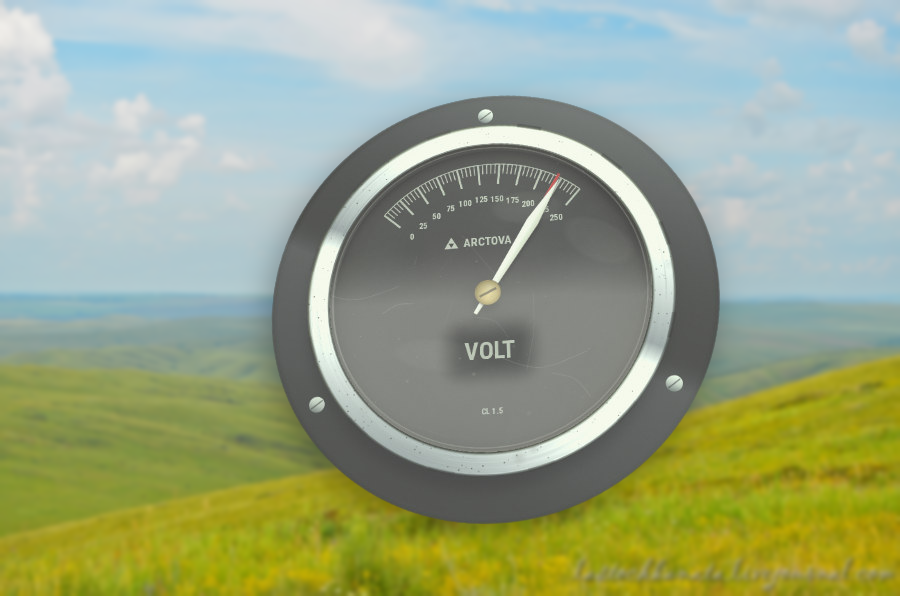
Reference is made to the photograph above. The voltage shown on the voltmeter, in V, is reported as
225 V
